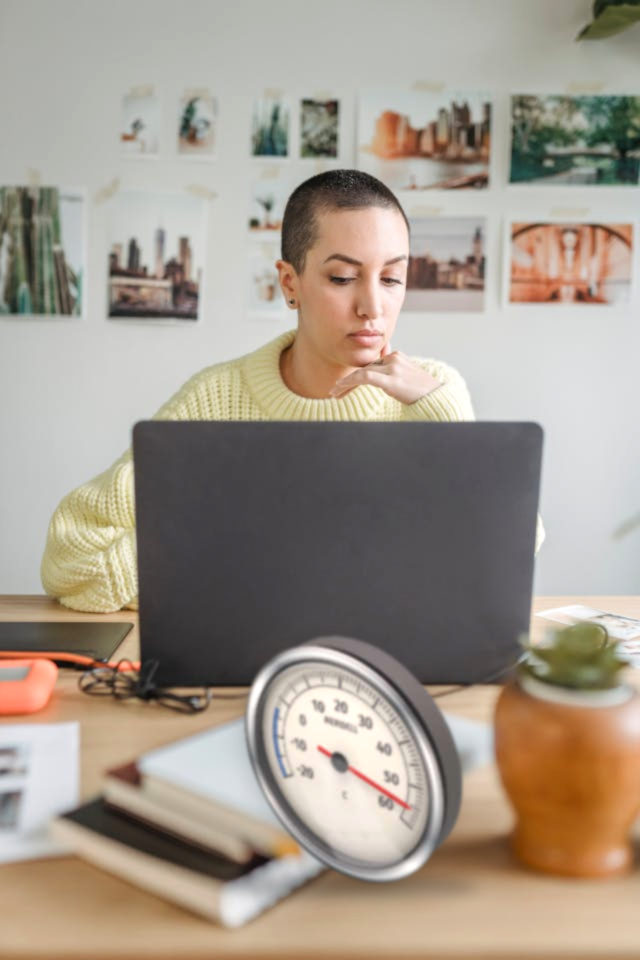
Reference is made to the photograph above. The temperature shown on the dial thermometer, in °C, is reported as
55 °C
